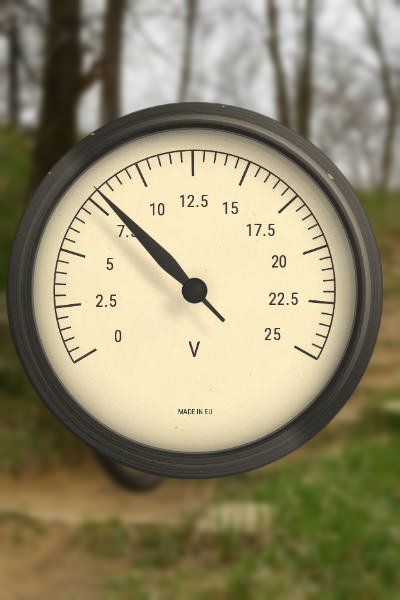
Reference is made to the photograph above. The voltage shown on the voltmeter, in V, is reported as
8 V
